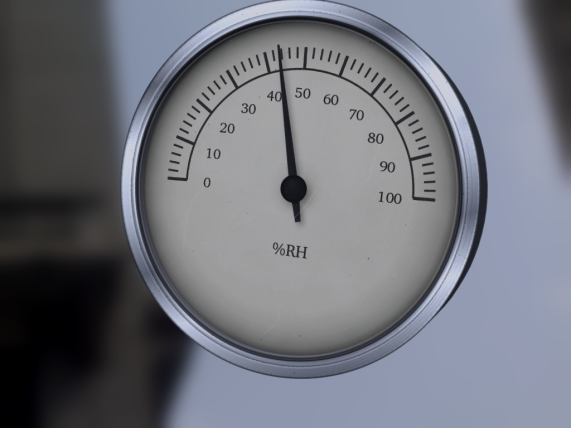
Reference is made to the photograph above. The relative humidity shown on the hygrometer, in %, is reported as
44 %
